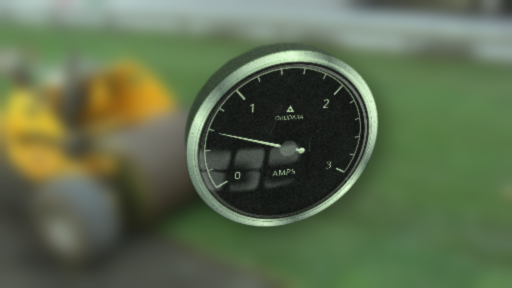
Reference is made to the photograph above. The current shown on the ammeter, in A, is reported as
0.6 A
